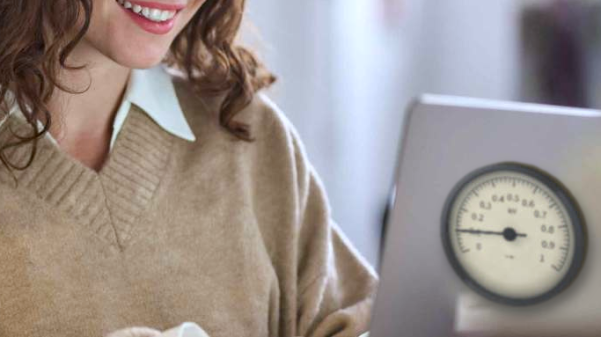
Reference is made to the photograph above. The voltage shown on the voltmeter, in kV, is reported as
0.1 kV
